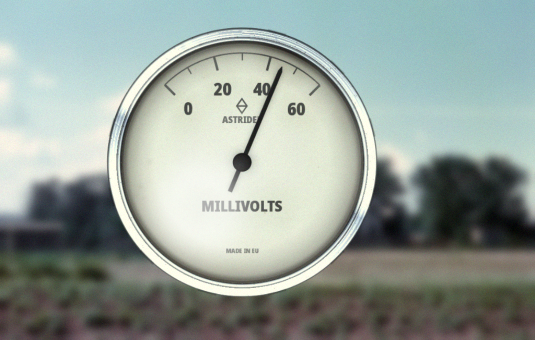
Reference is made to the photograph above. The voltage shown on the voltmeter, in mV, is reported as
45 mV
